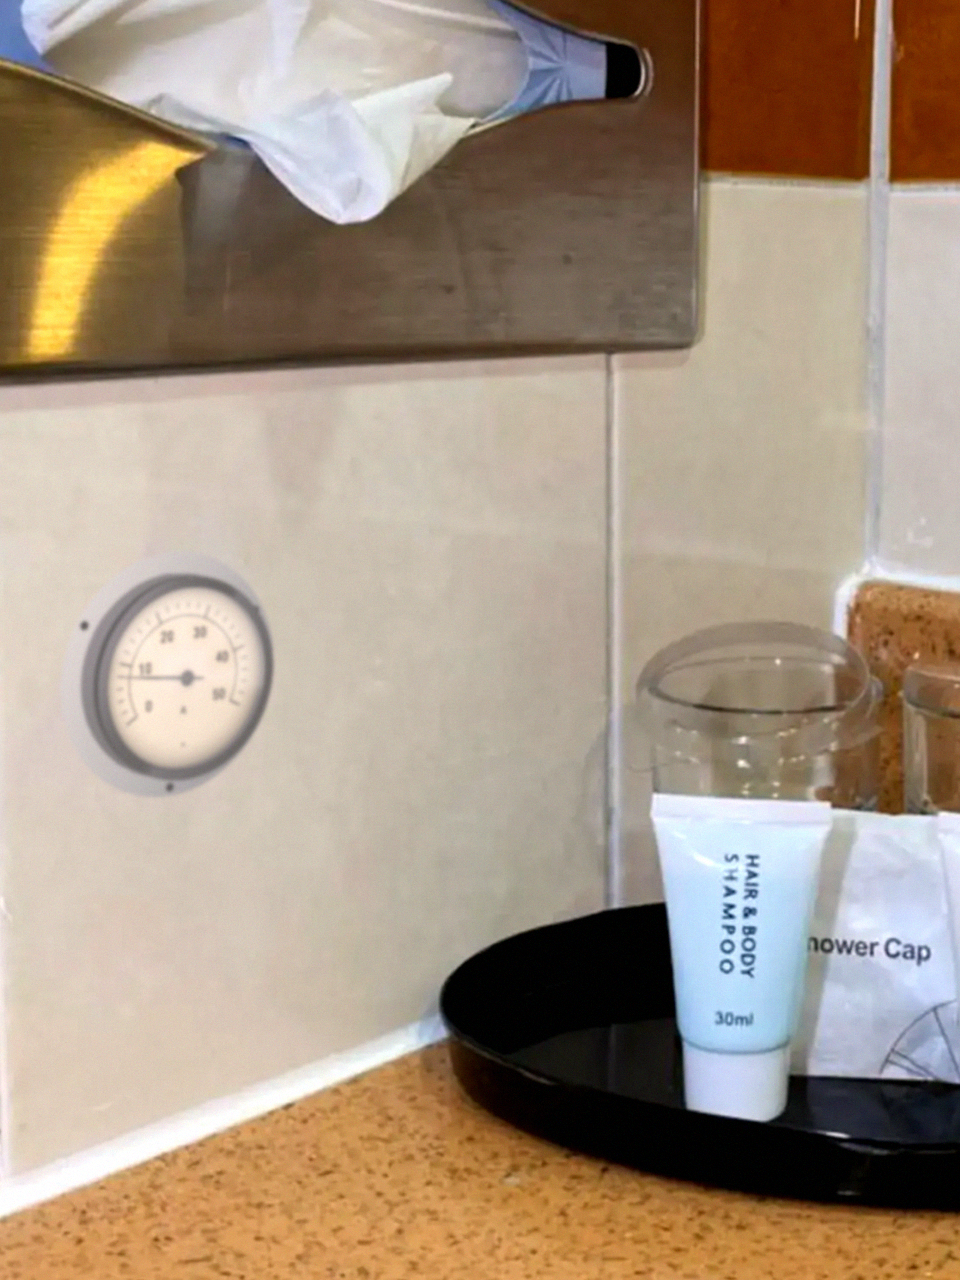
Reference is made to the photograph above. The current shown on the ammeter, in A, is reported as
8 A
